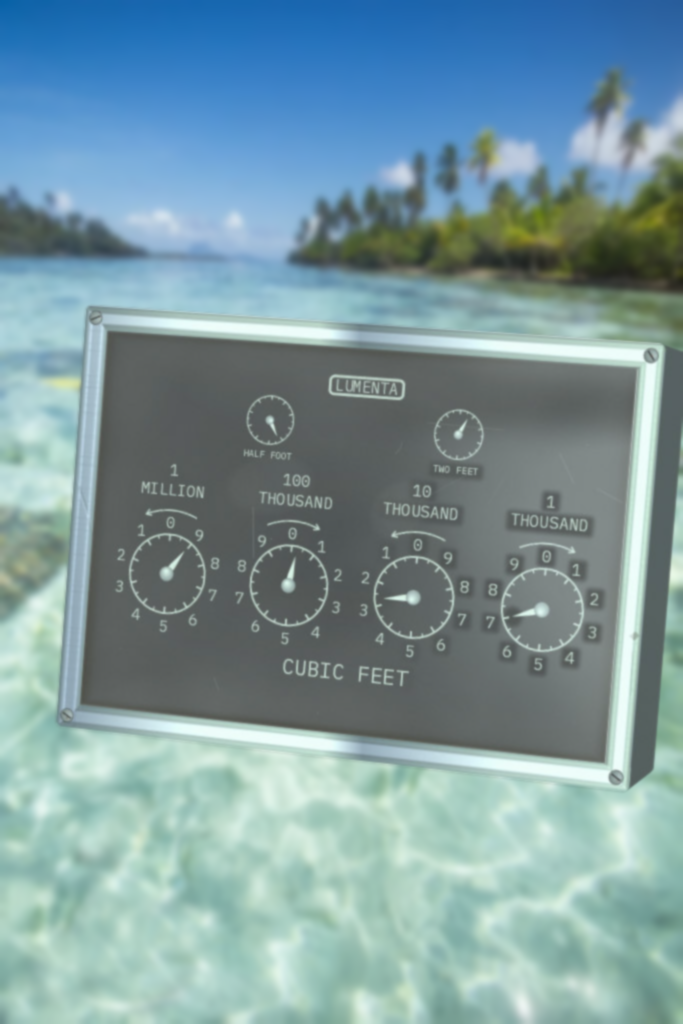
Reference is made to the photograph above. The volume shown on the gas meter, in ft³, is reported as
902700 ft³
